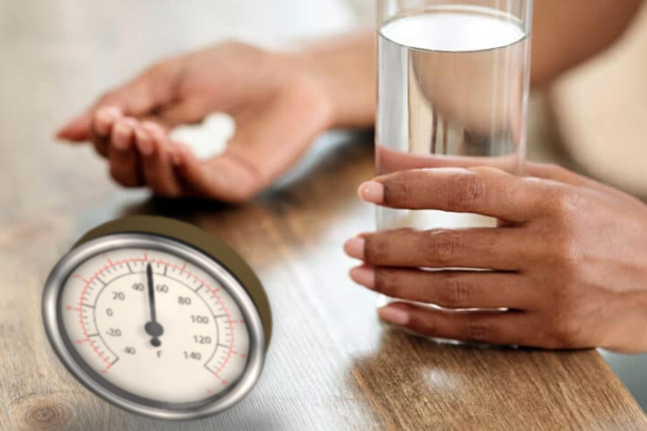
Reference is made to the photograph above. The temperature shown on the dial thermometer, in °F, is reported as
52 °F
